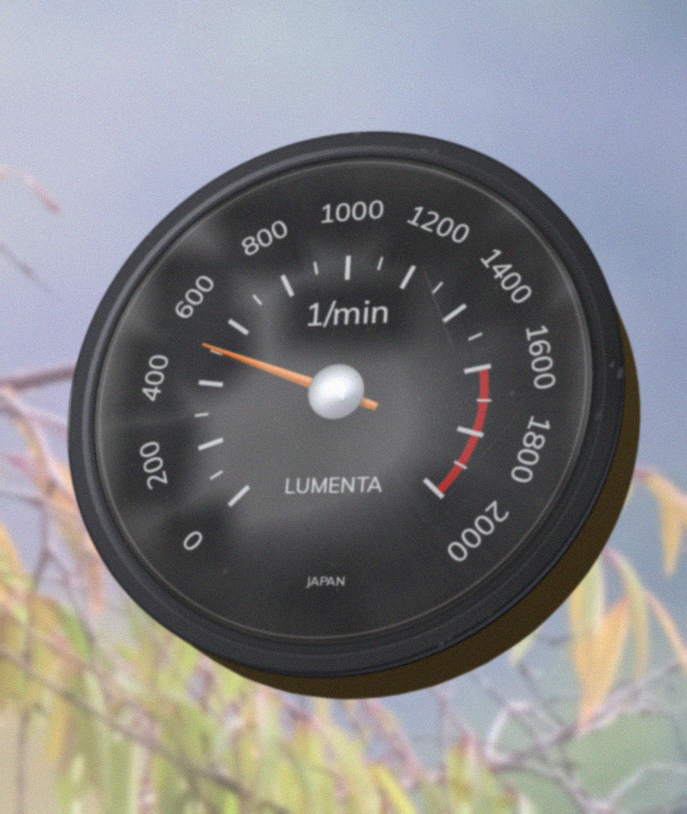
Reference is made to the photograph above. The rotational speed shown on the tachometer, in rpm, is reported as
500 rpm
